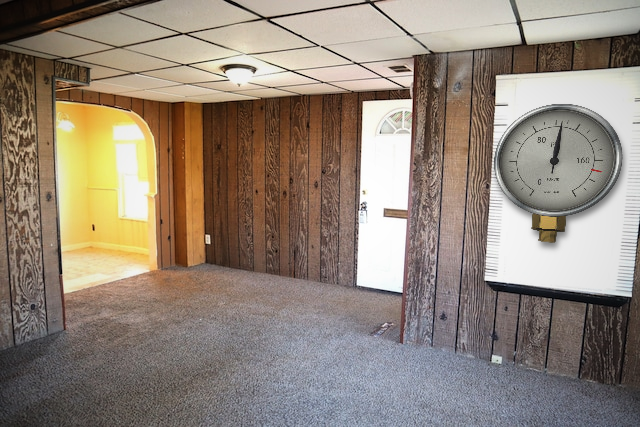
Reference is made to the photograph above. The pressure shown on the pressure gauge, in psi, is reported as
105 psi
